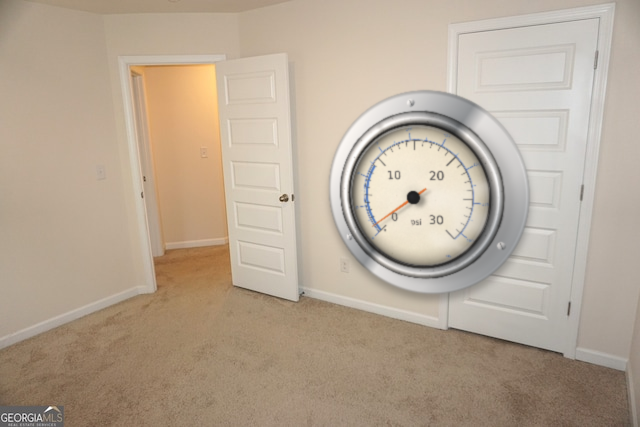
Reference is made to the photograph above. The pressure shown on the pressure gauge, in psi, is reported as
1 psi
